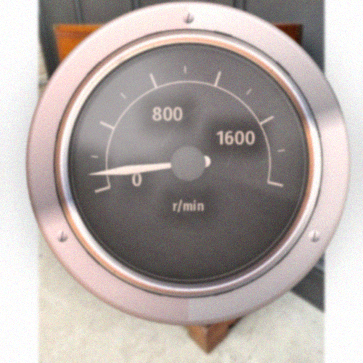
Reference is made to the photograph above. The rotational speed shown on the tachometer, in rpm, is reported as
100 rpm
